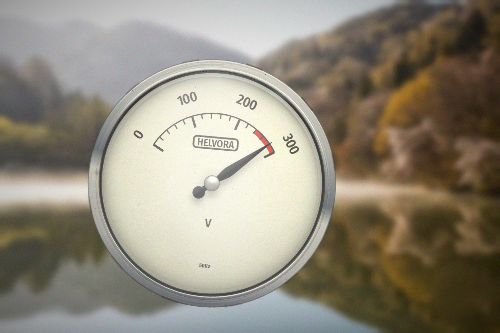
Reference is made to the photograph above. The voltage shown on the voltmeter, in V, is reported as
280 V
